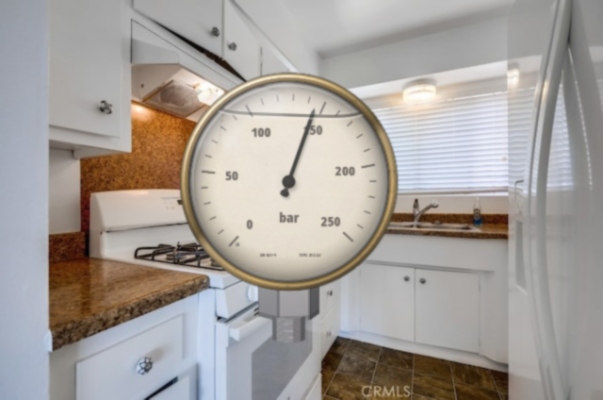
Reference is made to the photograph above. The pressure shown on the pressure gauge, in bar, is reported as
145 bar
